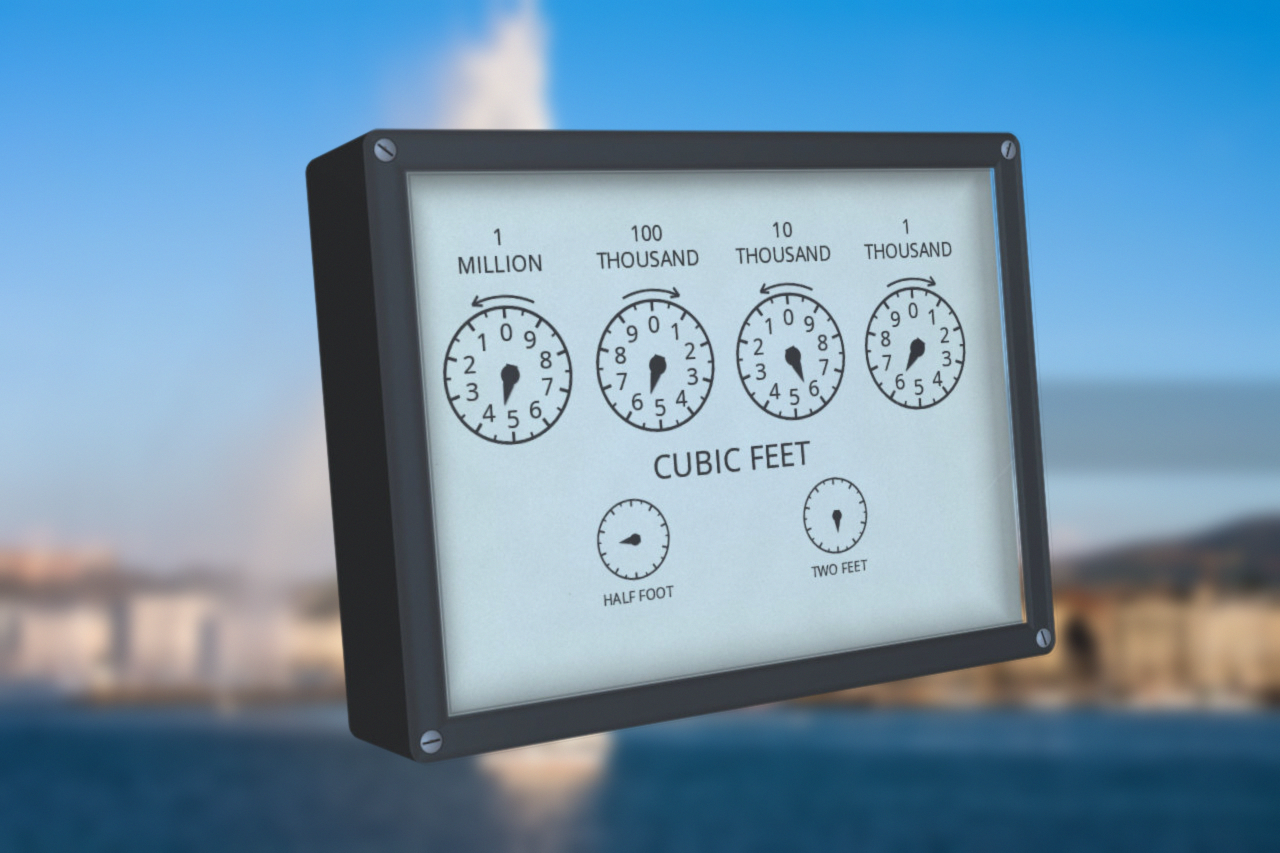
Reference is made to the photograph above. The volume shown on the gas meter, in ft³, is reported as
455600 ft³
